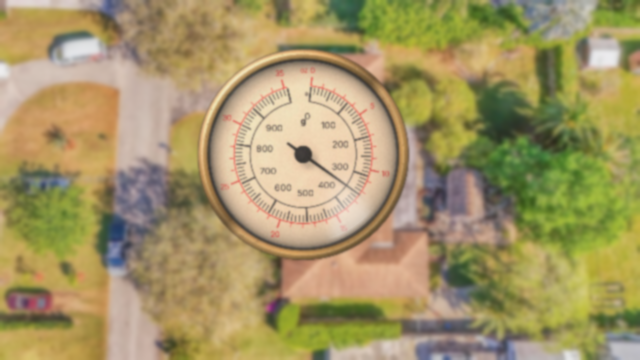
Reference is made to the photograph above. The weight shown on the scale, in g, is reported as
350 g
